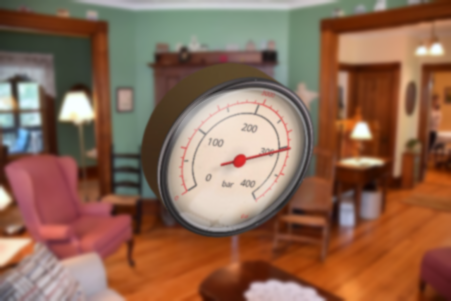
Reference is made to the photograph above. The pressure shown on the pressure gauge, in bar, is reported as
300 bar
